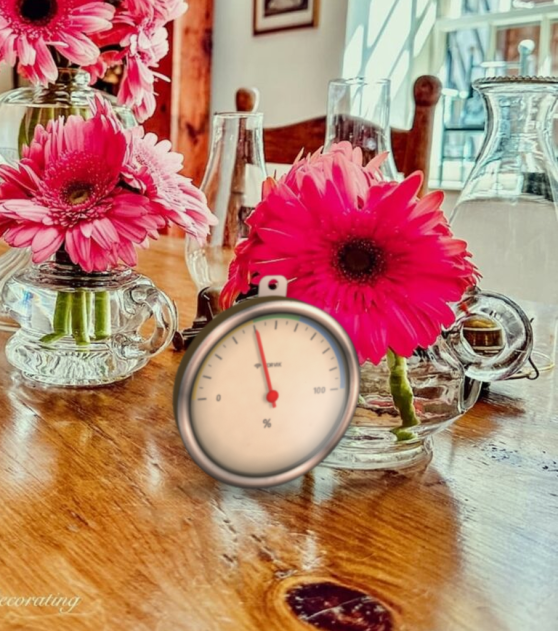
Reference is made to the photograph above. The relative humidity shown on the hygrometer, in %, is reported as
40 %
